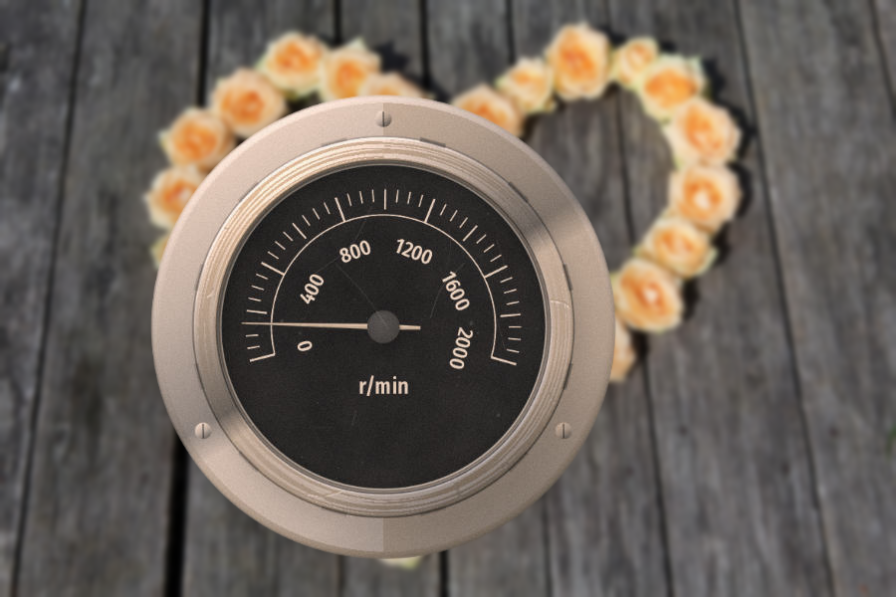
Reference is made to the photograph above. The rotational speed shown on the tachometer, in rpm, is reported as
150 rpm
